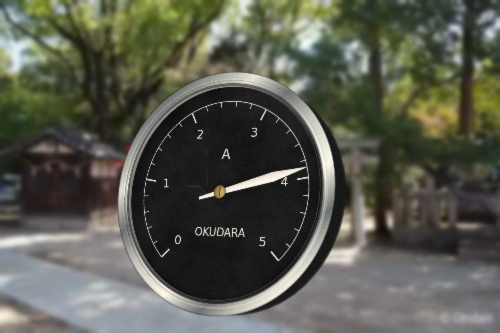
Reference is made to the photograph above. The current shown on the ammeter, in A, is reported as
3.9 A
